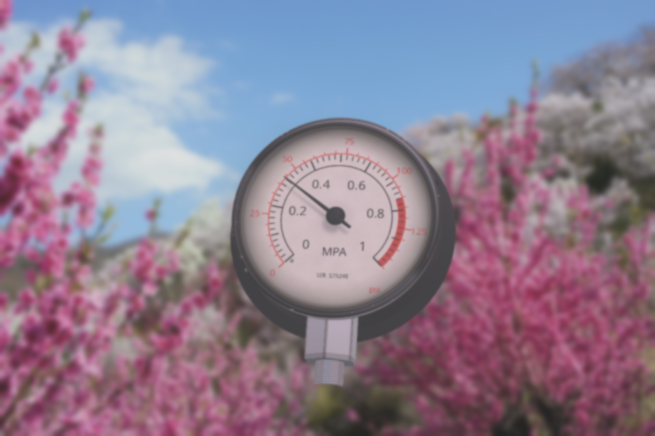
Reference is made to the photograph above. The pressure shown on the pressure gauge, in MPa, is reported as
0.3 MPa
